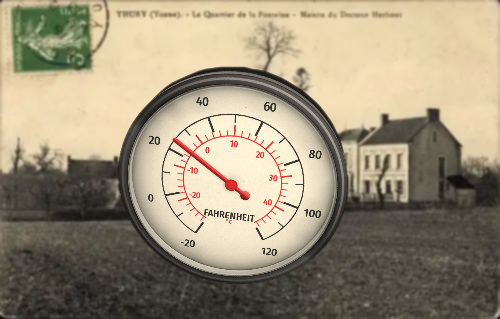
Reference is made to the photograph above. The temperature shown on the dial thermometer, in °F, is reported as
25 °F
